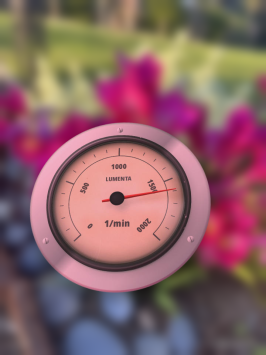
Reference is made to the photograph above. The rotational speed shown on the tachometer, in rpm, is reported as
1600 rpm
